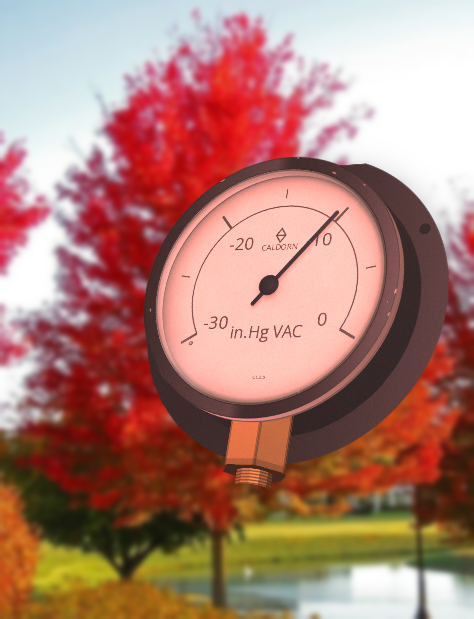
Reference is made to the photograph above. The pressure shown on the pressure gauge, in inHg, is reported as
-10 inHg
